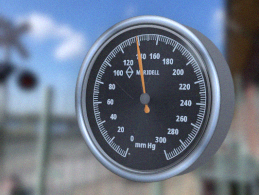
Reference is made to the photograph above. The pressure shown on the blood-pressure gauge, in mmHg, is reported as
140 mmHg
